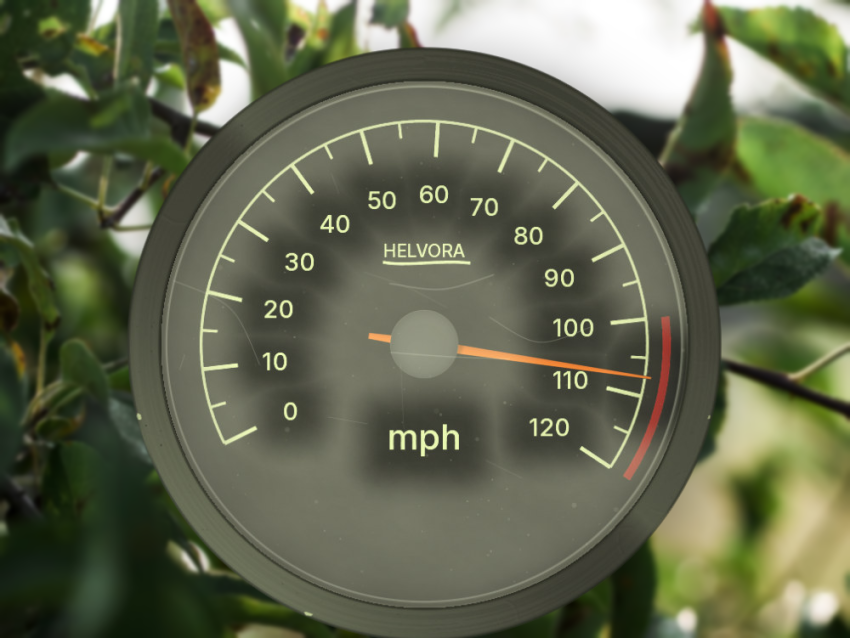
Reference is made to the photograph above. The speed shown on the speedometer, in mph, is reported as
107.5 mph
